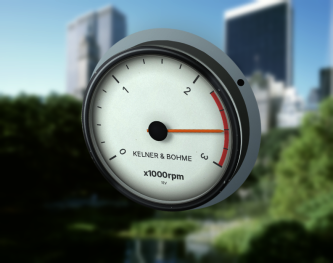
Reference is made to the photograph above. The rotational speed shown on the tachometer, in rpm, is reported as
2600 rpm
